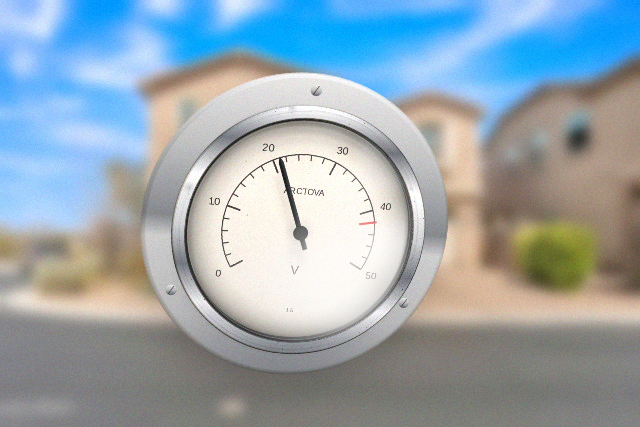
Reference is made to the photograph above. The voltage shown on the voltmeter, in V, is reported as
21 V
